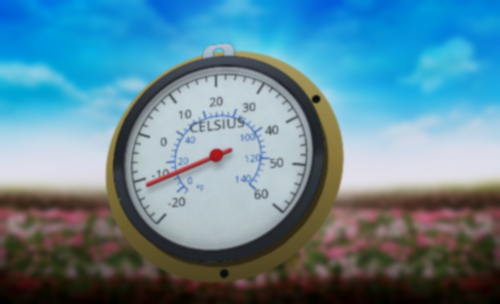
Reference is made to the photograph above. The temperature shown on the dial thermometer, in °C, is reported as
-12 °C
